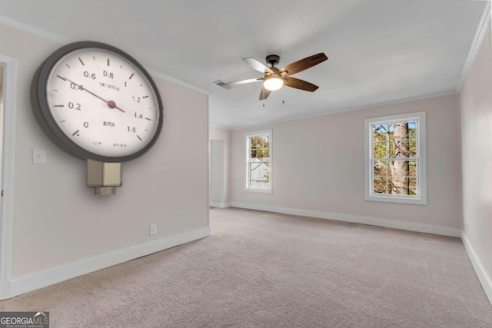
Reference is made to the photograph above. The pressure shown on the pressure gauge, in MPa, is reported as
0.4 MPa
